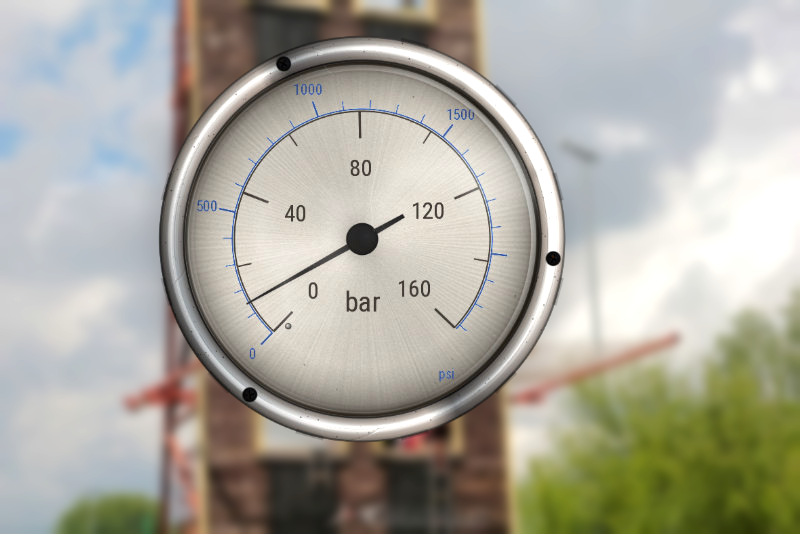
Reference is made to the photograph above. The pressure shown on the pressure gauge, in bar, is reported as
10 bar
